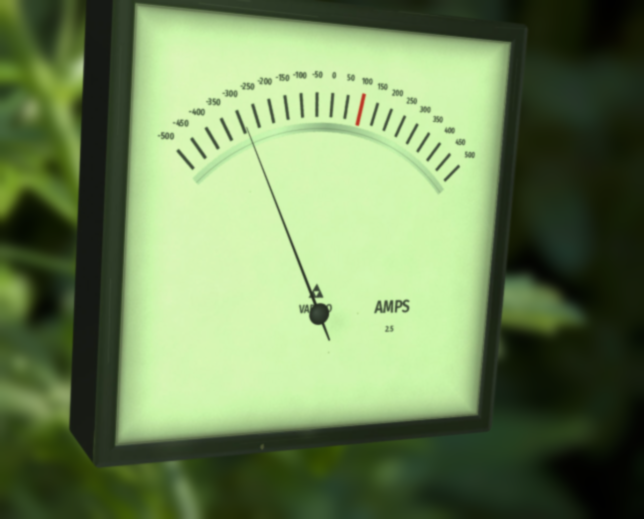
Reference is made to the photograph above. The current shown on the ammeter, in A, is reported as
-300 A
